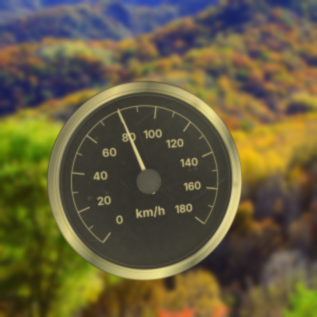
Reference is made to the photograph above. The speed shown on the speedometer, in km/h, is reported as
80 km/h
